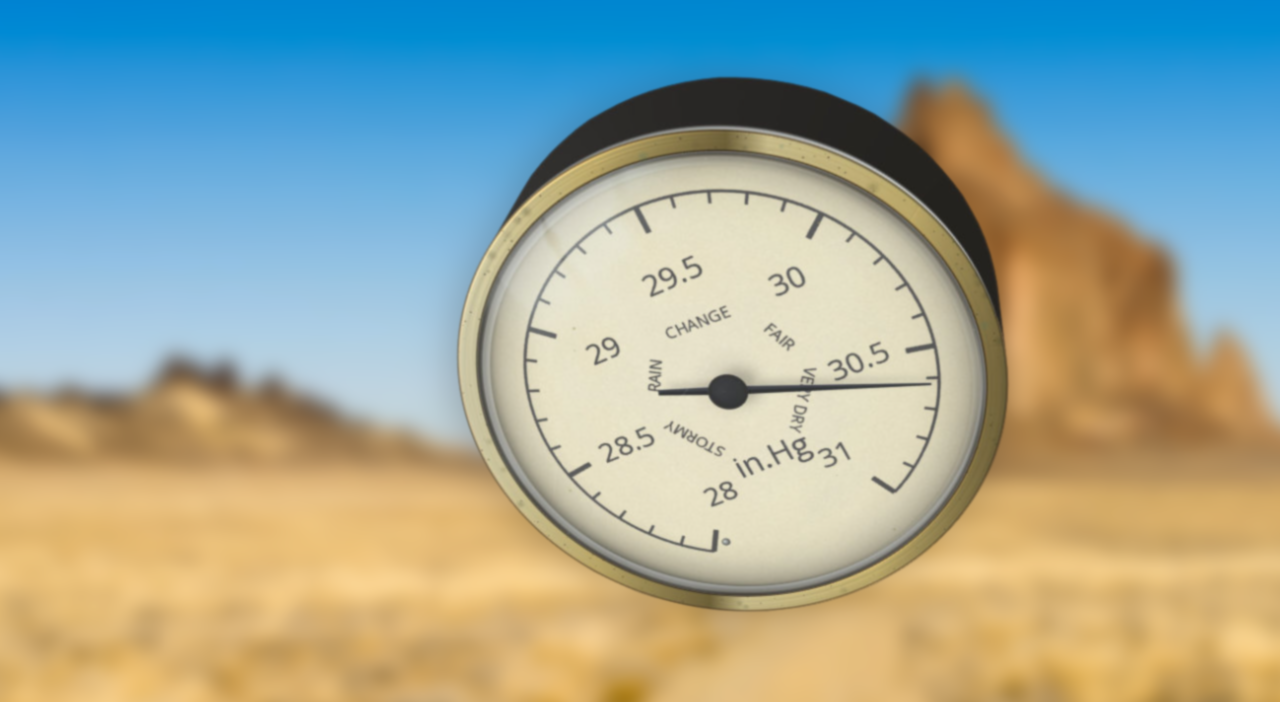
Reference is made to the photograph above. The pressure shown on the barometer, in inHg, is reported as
30.6 inHg
